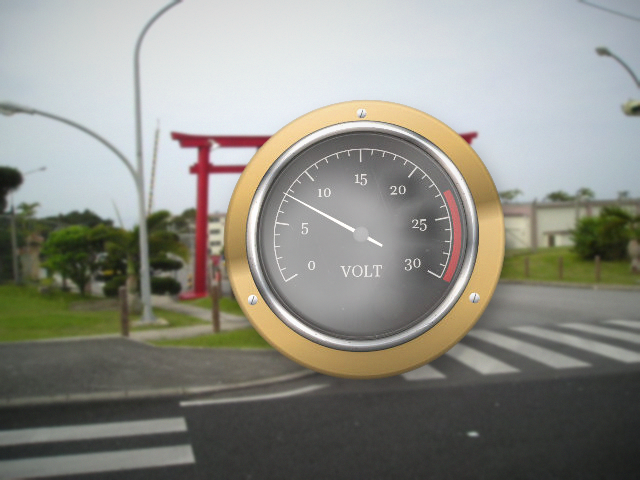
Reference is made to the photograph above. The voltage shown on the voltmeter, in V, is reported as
7.5 V
